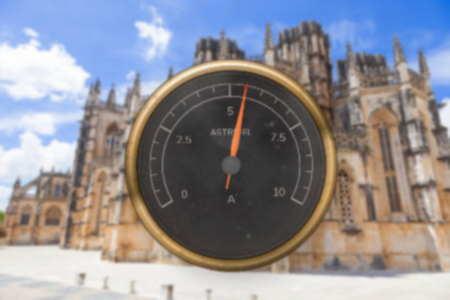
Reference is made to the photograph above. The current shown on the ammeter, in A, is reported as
5.5 A
